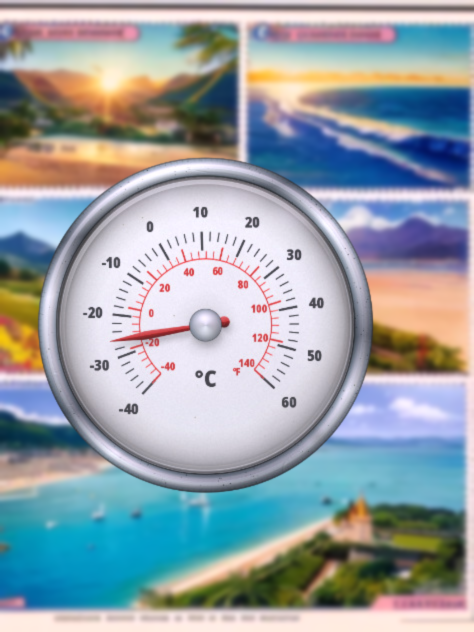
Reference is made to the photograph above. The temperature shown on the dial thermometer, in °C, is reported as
-26 °C
